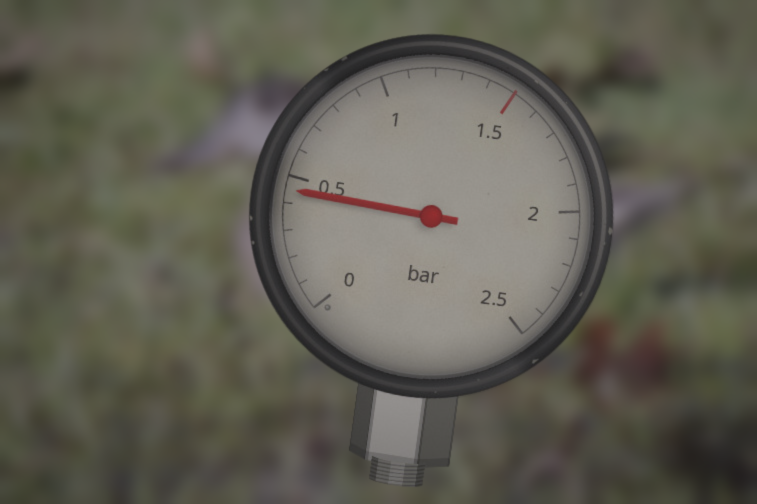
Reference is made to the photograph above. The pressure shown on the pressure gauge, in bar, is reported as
0.45 bar
